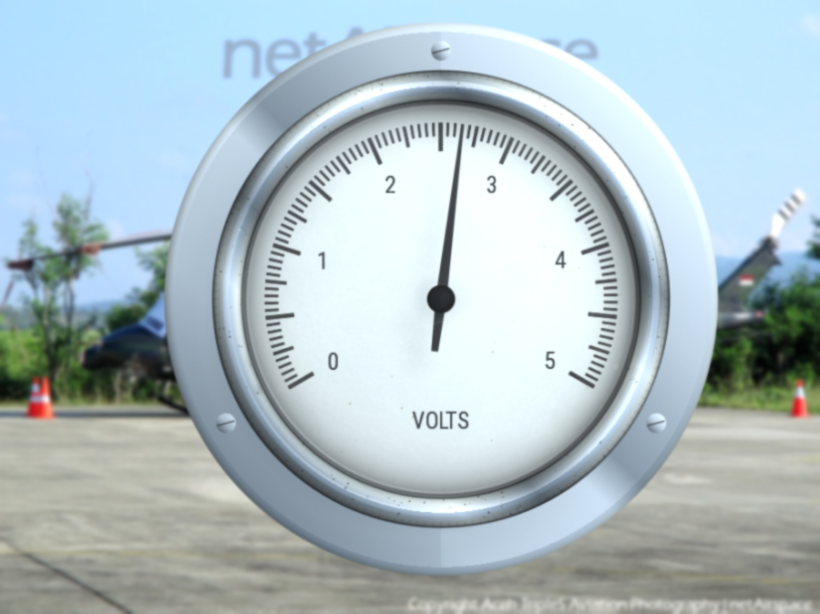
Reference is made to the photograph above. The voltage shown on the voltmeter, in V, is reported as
2.65 V
